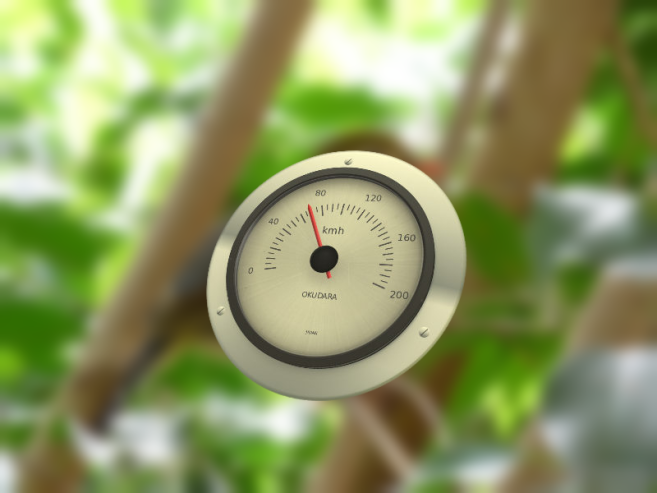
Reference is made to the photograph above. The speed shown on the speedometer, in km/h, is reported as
70 km/h
